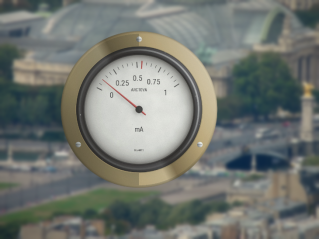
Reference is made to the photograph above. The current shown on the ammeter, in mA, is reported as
0.1 mA
